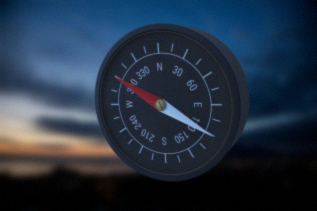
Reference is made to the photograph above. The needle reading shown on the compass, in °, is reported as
300 °
